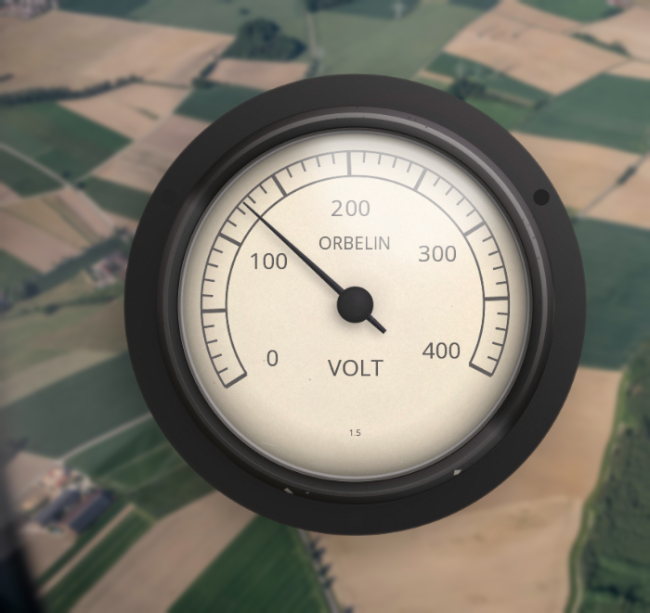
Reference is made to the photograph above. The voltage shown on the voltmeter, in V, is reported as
125 V
